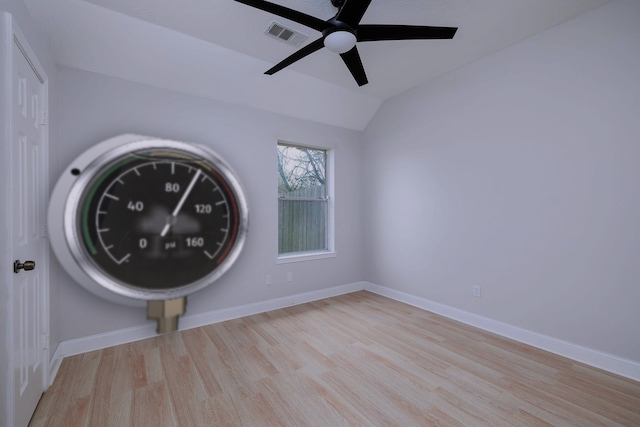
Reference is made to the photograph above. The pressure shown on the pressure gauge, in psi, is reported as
95 psi
